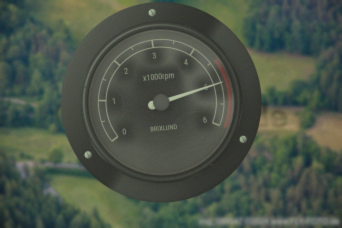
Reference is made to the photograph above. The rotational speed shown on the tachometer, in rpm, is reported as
5000 rpm
